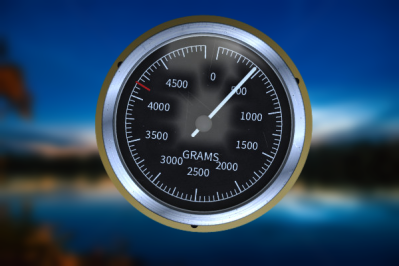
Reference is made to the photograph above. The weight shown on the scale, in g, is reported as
450 g
